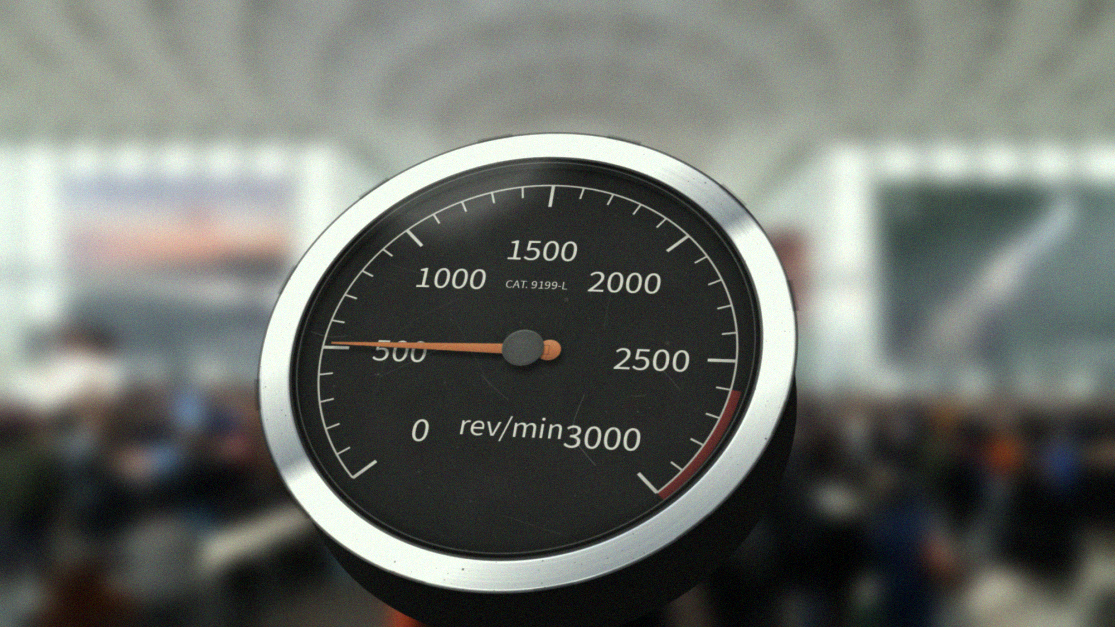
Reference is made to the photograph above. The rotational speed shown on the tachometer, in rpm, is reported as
500 rpm
